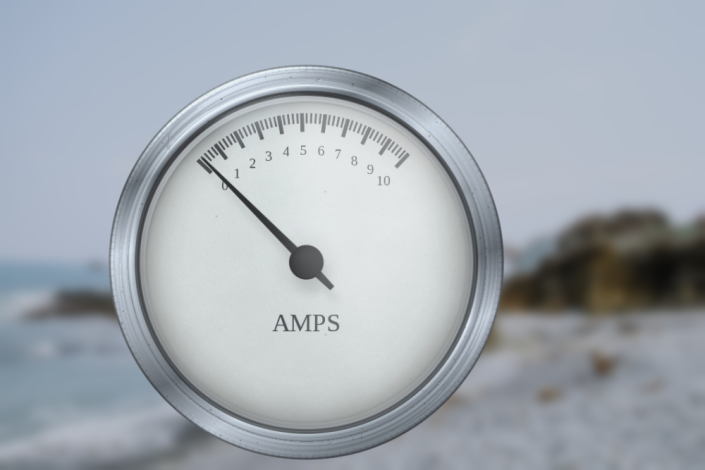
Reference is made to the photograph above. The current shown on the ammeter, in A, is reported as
0.2 A
